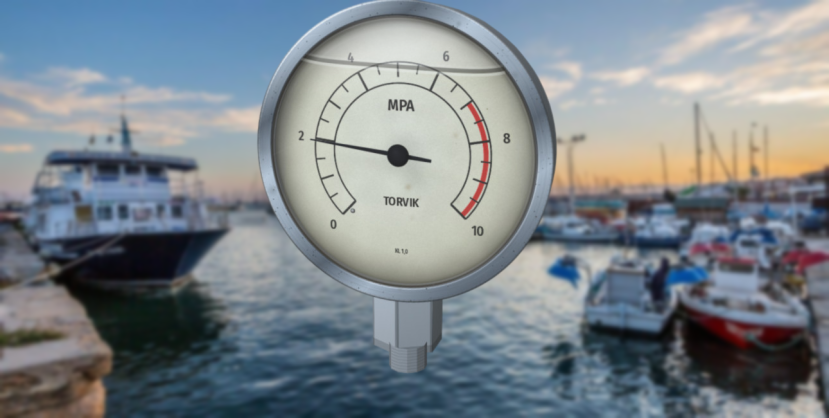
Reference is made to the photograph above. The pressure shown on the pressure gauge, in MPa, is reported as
2 MPa
